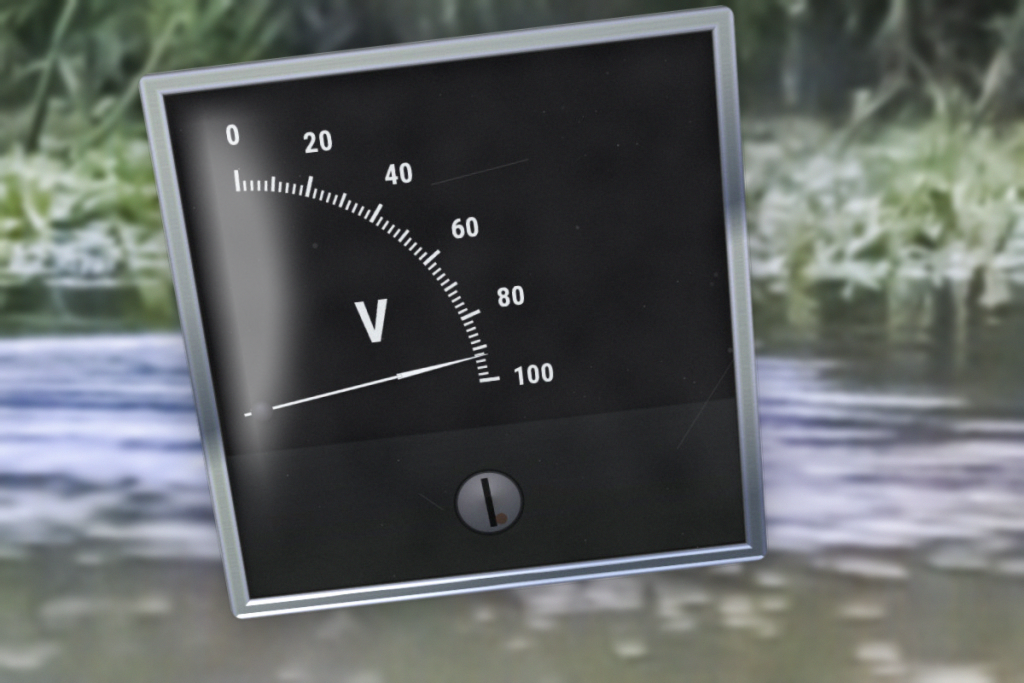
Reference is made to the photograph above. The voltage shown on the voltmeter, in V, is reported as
92 V
